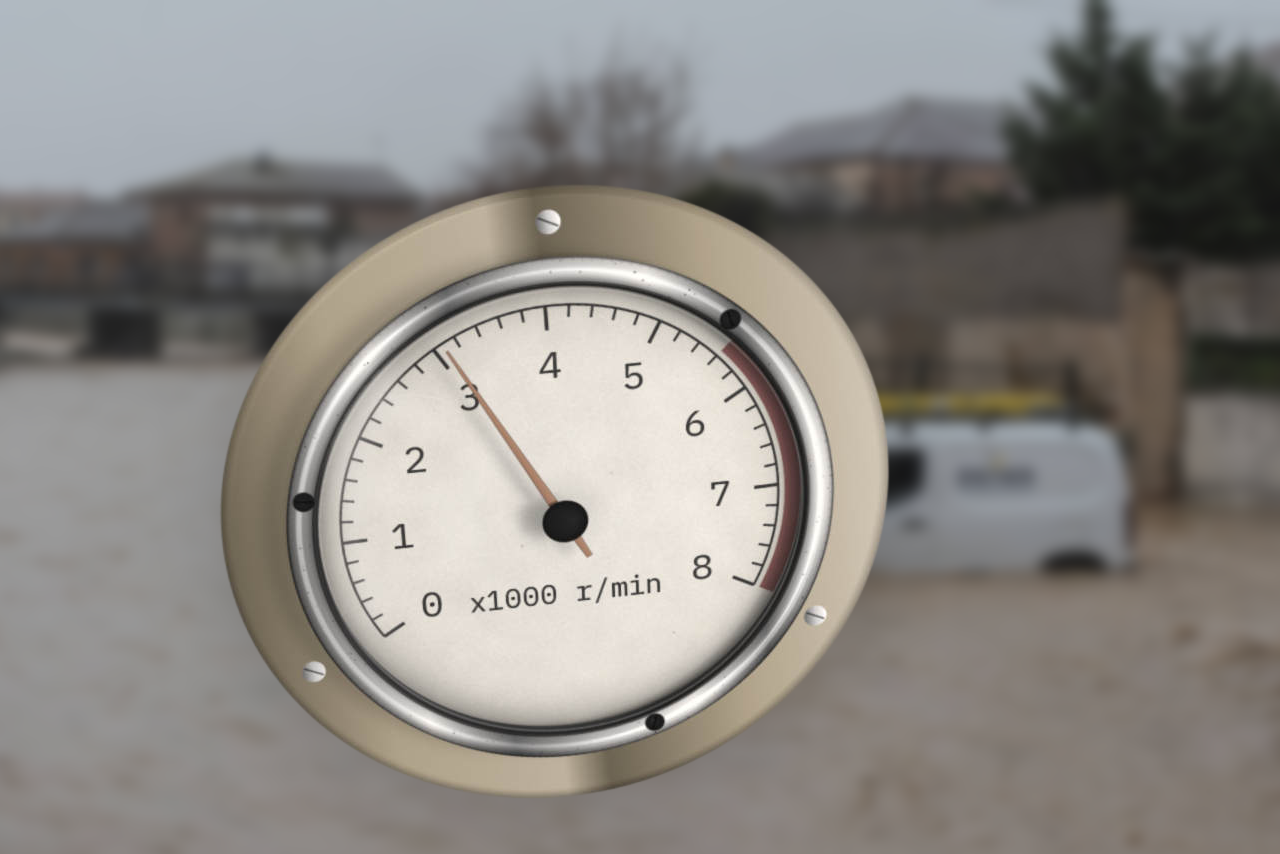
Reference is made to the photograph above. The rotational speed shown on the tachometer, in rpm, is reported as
3100 rpm
